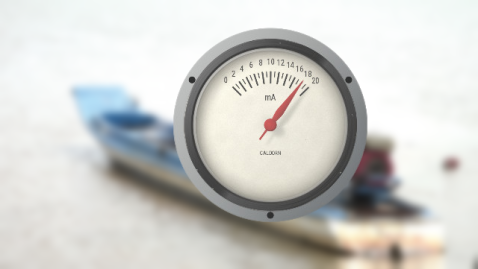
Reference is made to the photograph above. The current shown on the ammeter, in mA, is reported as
18 mA
